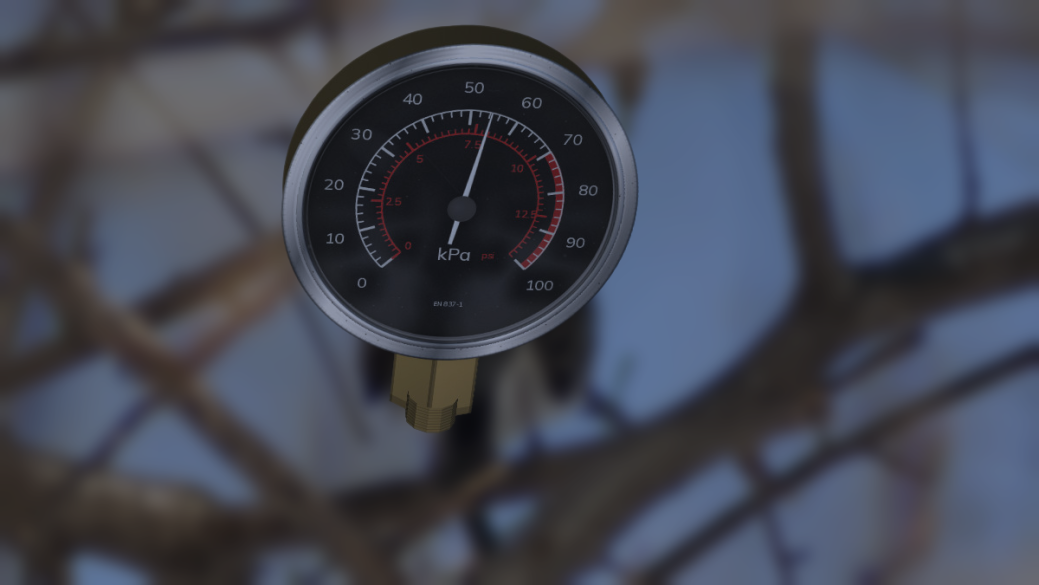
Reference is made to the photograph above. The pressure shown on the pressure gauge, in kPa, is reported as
54 kPa
